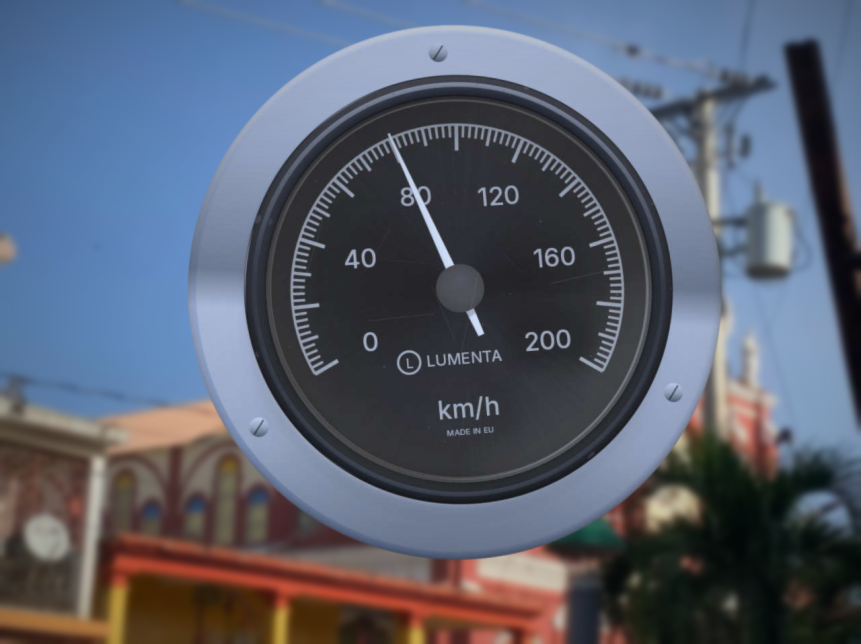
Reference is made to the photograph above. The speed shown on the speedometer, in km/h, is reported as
80 km/h
